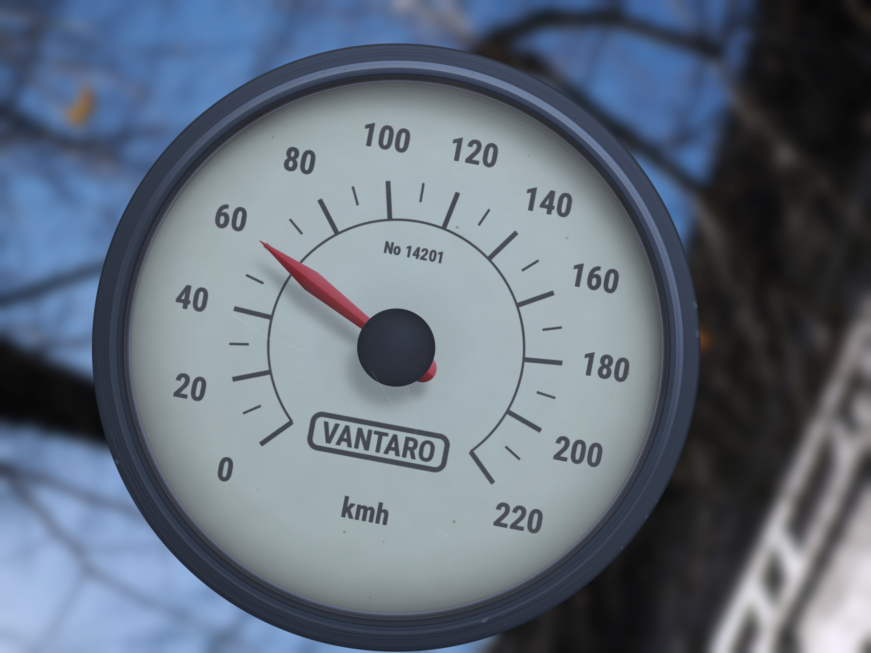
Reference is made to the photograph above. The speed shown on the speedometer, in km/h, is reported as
60 km/h
